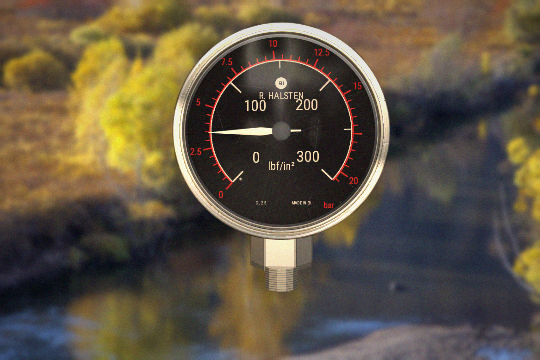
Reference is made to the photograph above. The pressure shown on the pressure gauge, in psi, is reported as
50 psi
